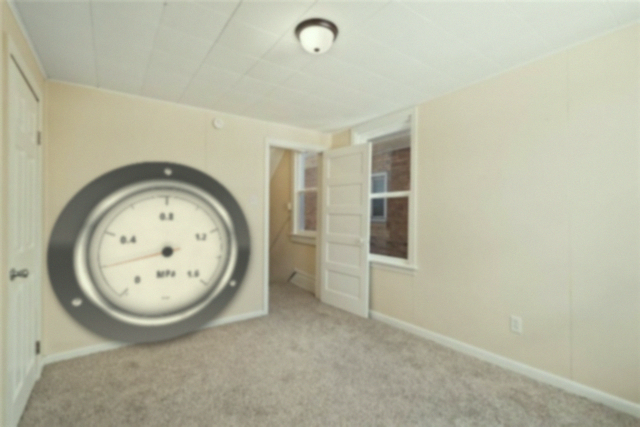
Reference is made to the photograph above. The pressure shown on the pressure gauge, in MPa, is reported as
0.2 MPa
